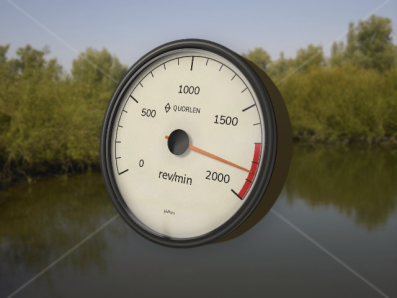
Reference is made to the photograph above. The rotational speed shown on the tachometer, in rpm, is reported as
1850 rpm
